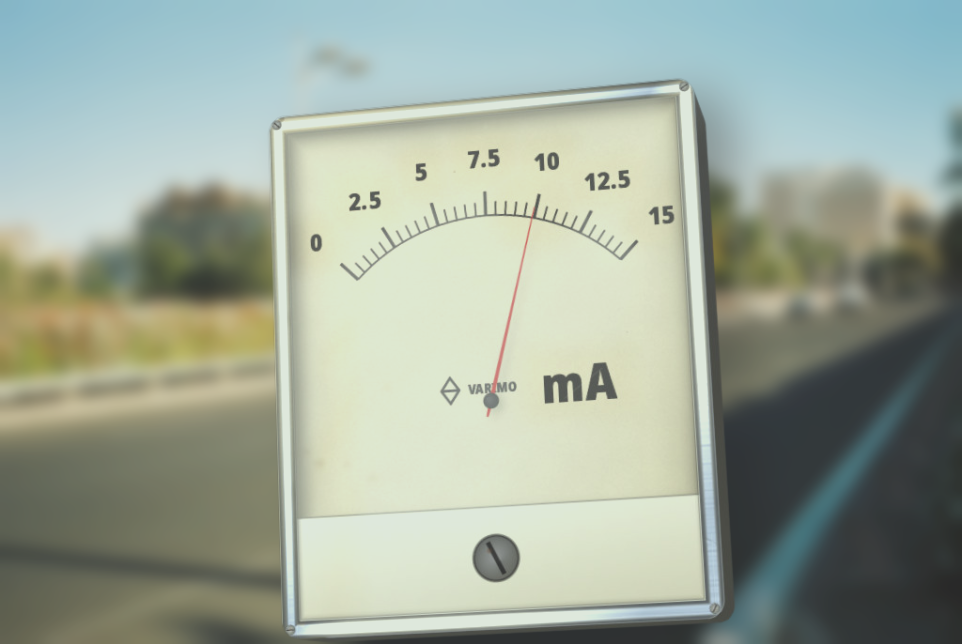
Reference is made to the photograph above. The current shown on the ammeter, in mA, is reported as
10 mA
